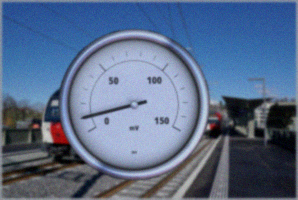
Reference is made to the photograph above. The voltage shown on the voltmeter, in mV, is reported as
10 mV
